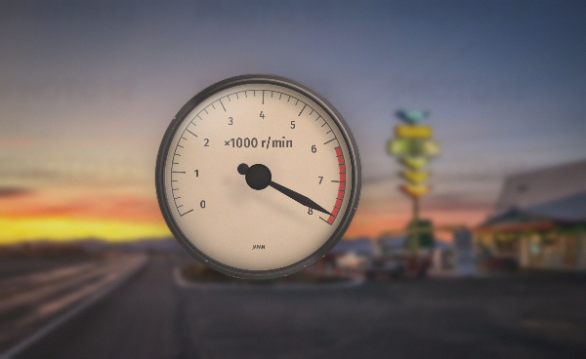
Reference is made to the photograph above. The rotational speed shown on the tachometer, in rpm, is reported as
7800 rpm
